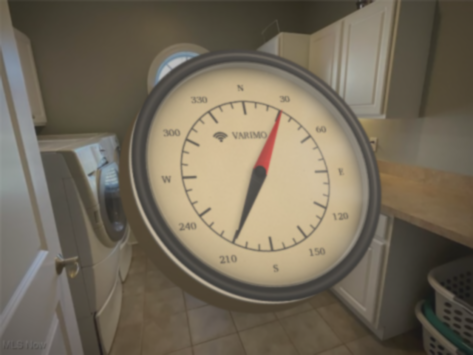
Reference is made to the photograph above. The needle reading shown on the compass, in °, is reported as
30 °
